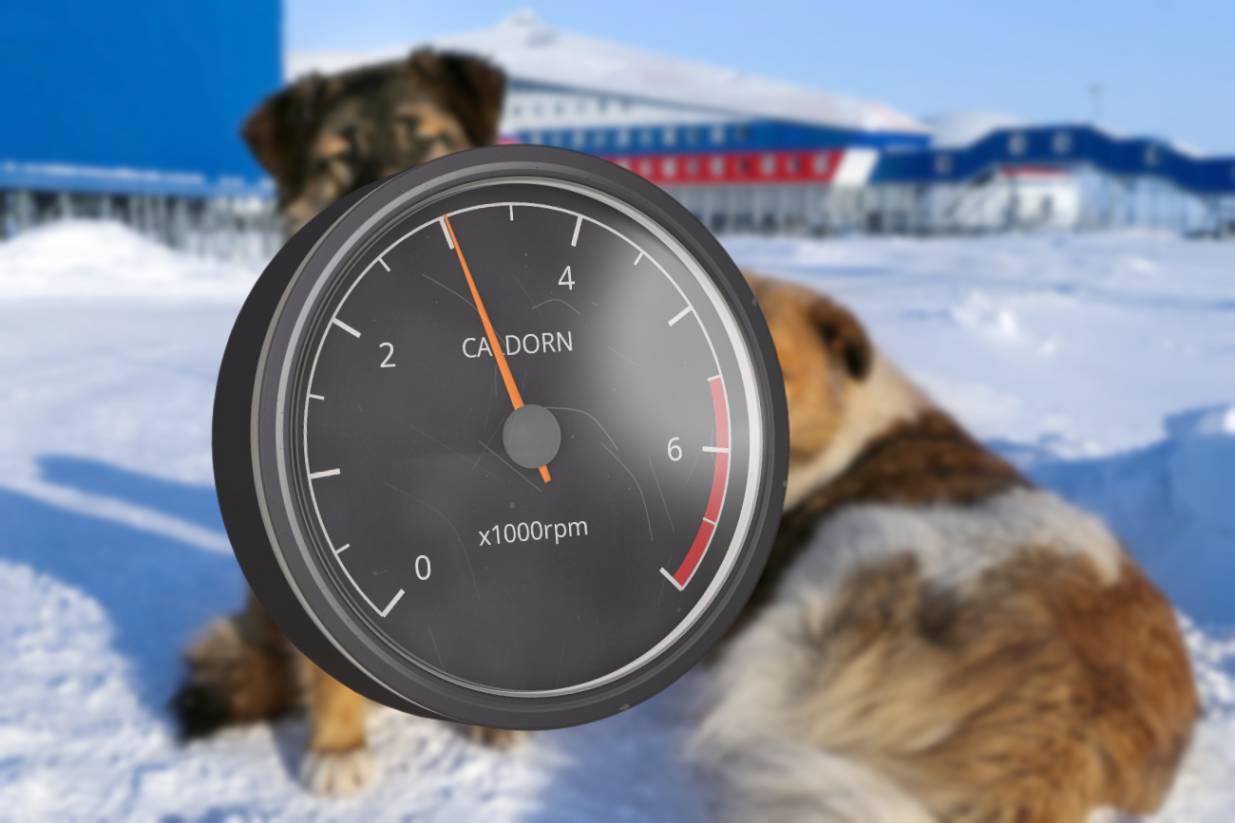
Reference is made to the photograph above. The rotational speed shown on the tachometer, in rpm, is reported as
3000 rpm
